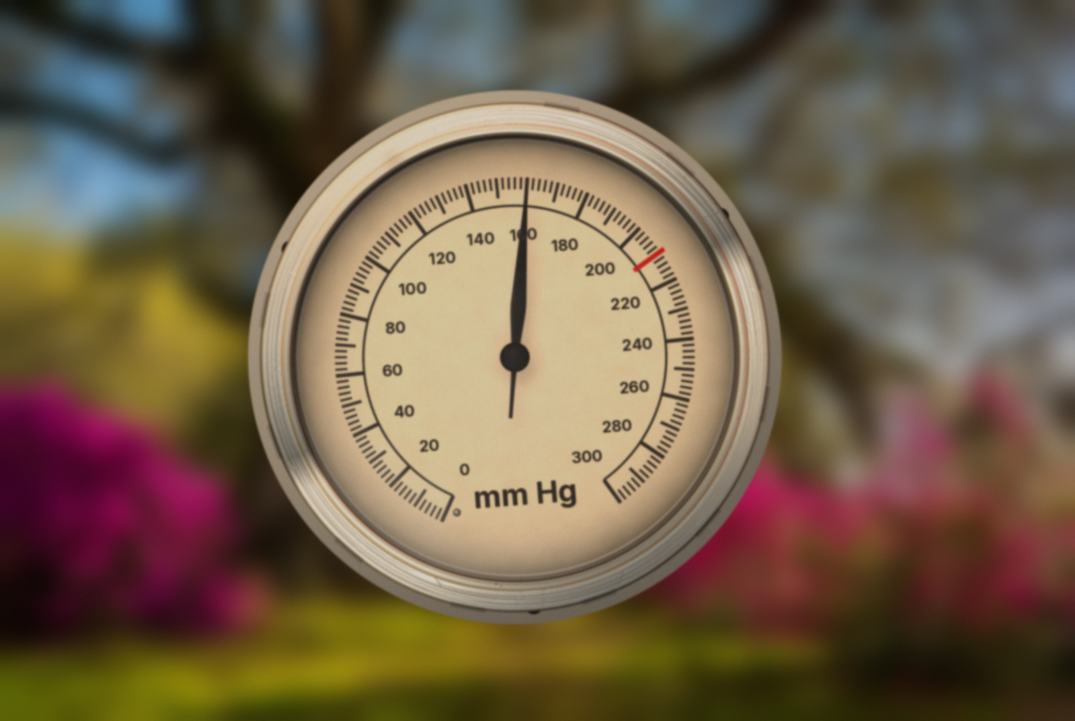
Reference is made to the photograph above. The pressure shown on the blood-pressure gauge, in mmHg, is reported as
160 mmHg
